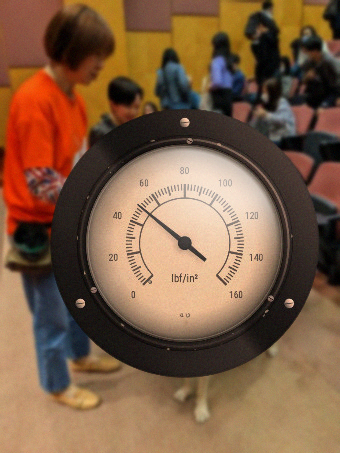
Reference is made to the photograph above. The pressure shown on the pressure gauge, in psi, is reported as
50 psi
